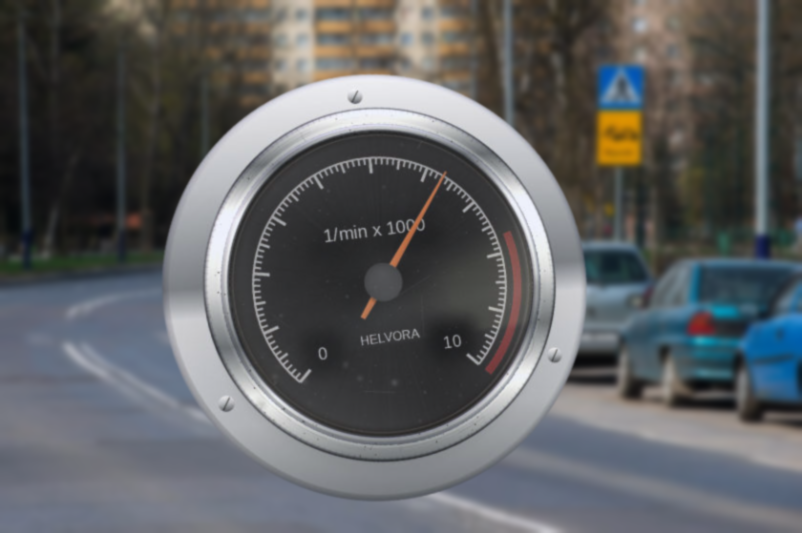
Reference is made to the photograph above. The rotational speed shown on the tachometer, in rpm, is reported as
6300 rpm
